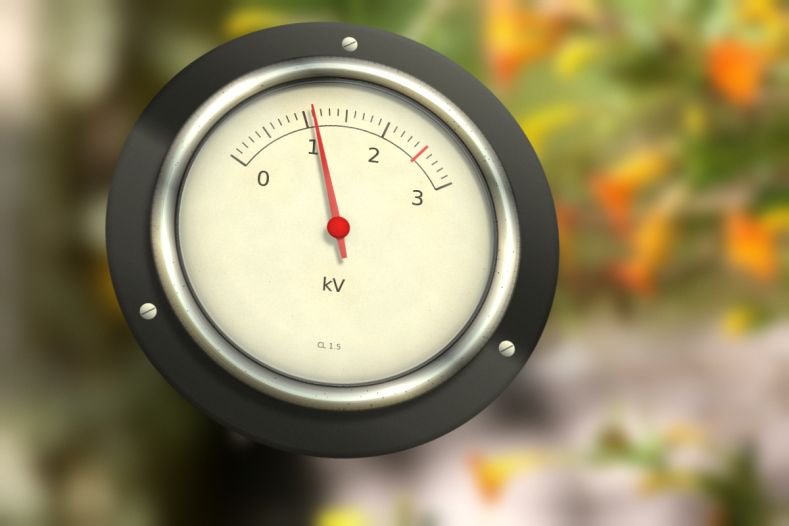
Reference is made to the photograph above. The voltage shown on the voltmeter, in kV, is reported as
1.1 kV
